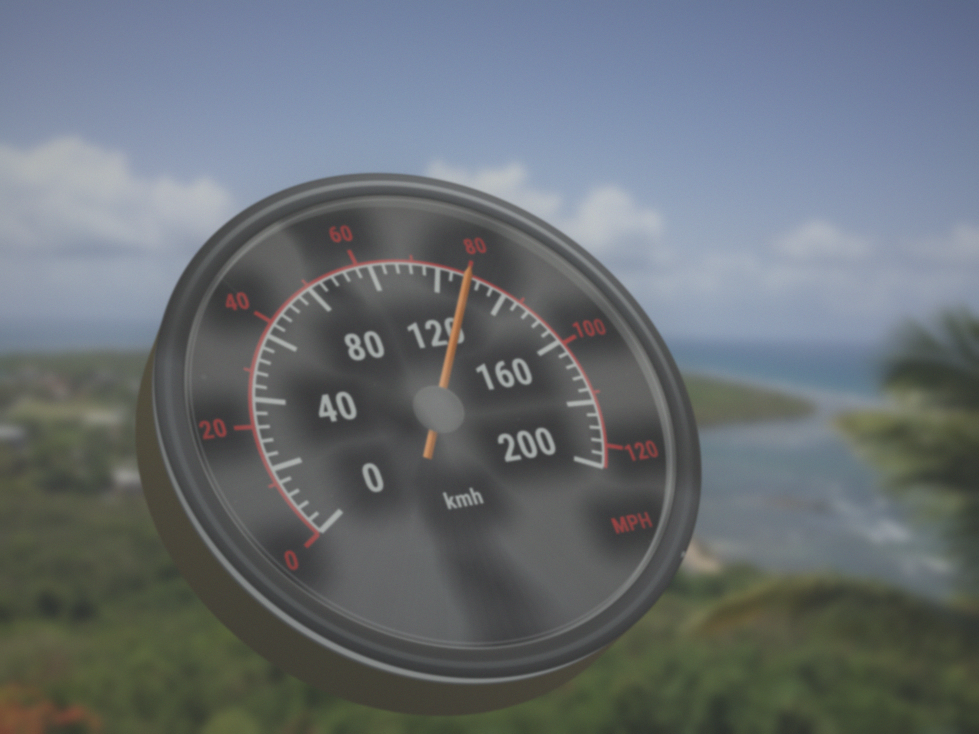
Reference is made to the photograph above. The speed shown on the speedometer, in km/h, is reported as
128 km/h
